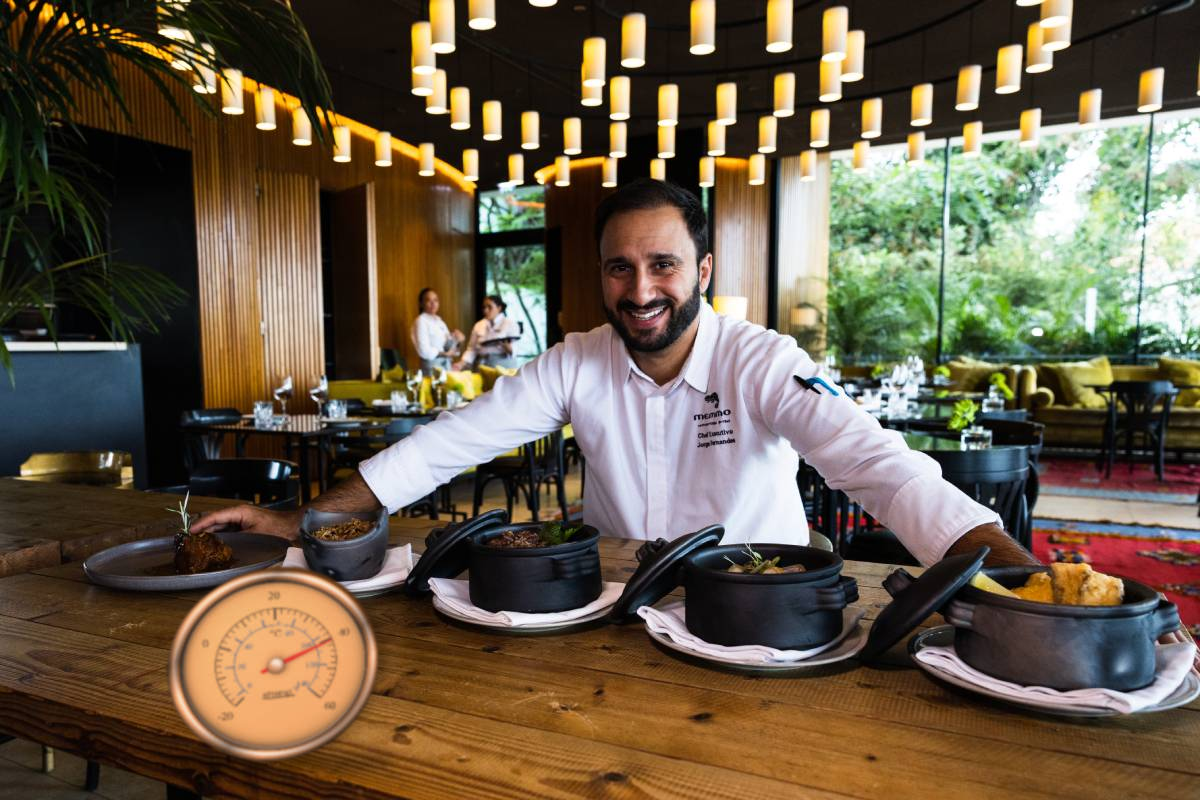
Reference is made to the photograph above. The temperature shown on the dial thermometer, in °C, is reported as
40 °C
